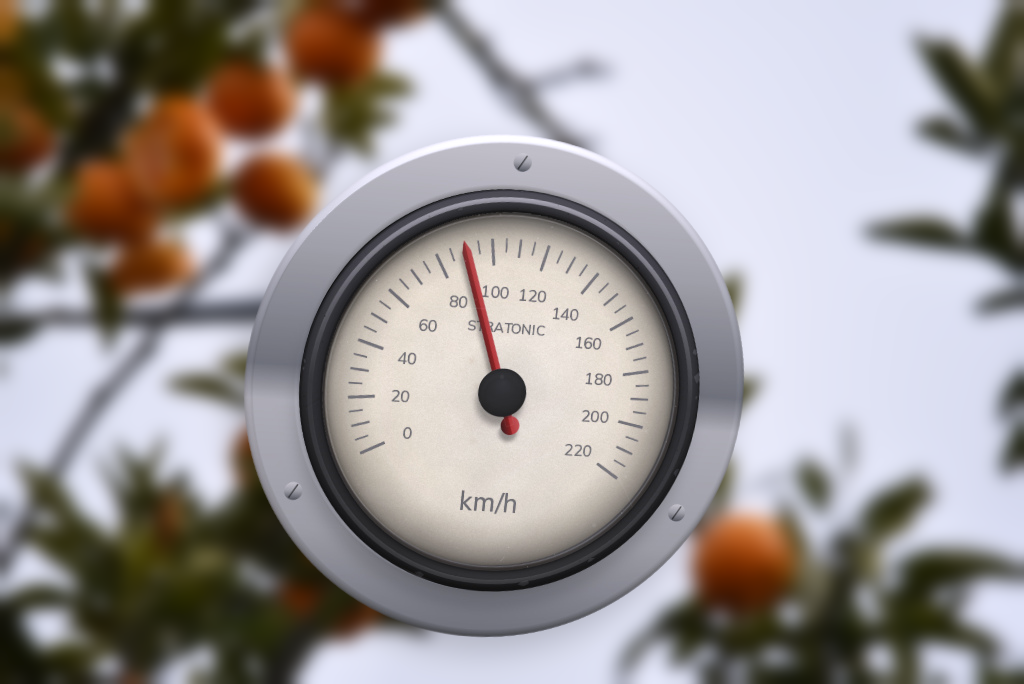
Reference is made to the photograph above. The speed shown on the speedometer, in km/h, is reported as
90 km/h
